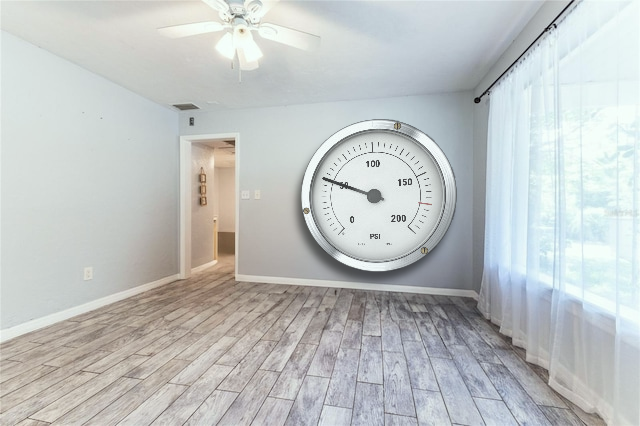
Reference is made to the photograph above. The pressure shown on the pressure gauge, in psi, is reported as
50 psi
